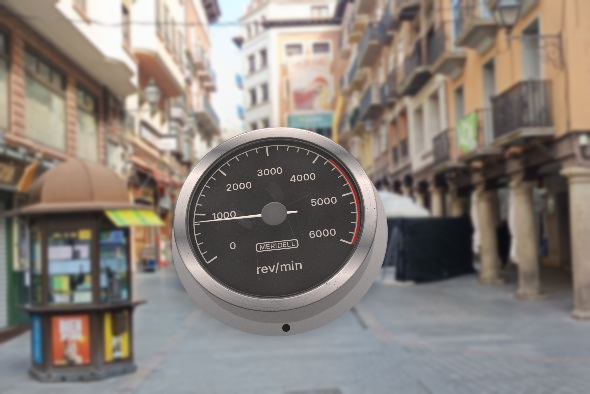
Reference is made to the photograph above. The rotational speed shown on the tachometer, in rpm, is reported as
800 rpm
